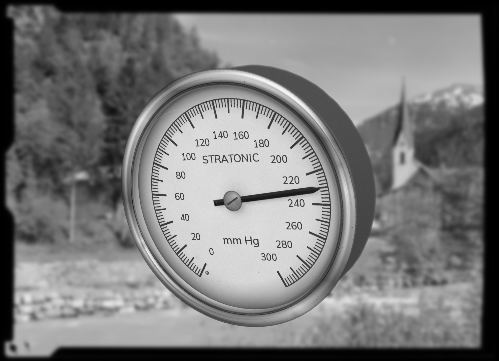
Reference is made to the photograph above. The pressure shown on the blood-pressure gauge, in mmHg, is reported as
230 mmHg
